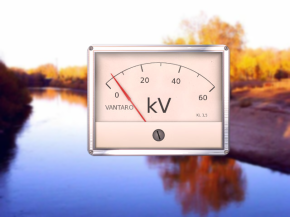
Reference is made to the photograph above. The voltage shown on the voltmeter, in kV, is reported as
5 kV
